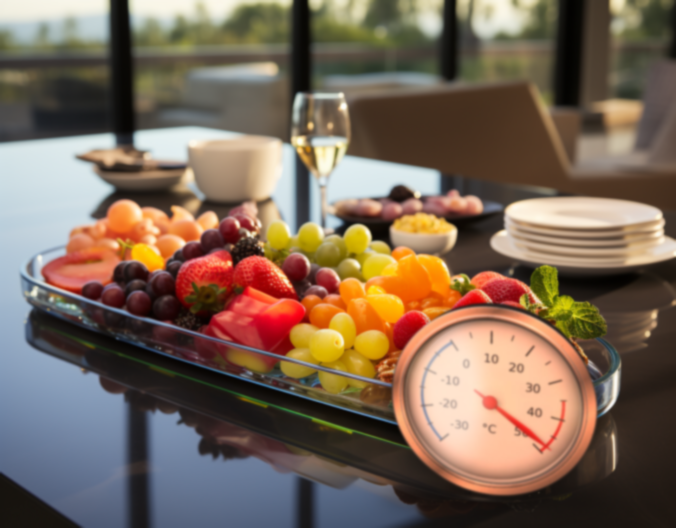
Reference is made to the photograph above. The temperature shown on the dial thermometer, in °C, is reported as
47.5 °C
